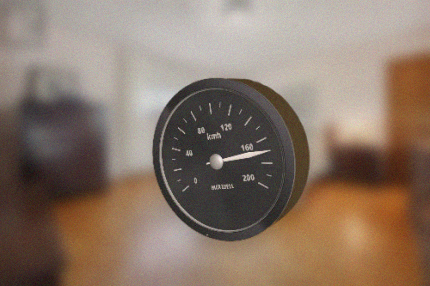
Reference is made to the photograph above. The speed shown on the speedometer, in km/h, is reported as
170 km/h
